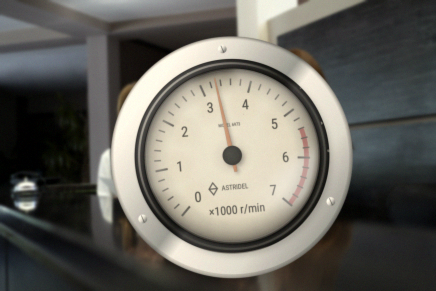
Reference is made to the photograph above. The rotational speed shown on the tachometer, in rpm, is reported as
3300 rpm
